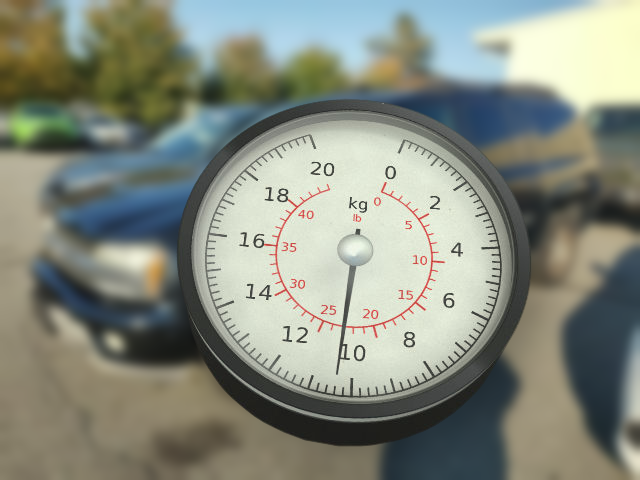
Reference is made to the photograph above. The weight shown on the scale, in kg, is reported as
10.4 kg
